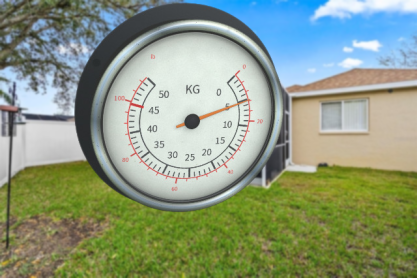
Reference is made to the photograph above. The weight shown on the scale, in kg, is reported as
5 kg
